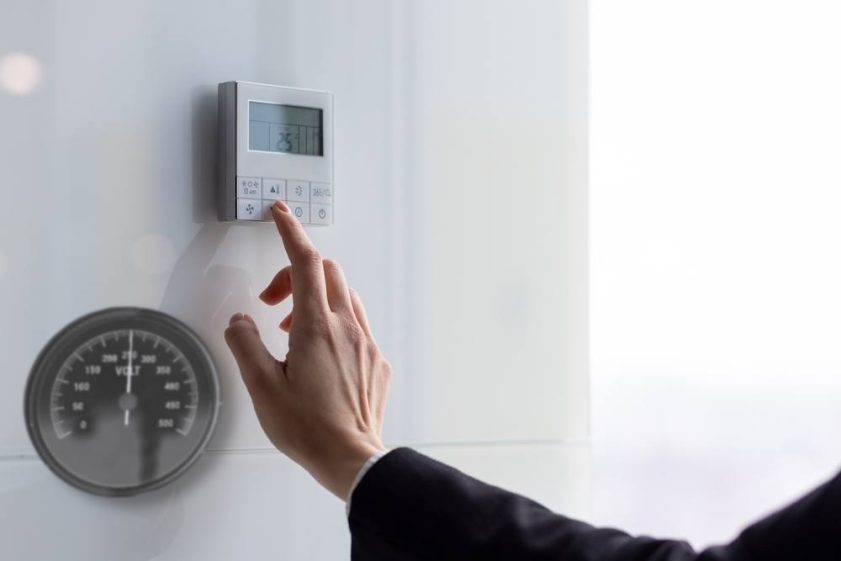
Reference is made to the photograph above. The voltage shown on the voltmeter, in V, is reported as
250 V
